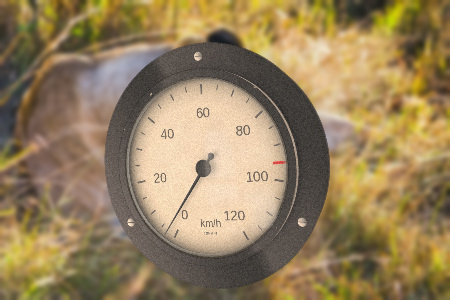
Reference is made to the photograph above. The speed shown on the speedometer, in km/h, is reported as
2.5 km/h
